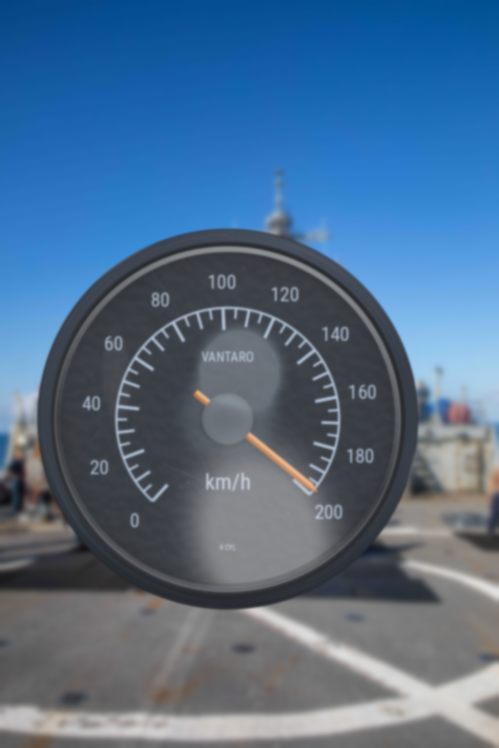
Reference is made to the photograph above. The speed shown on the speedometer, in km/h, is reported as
197.5 km/h
